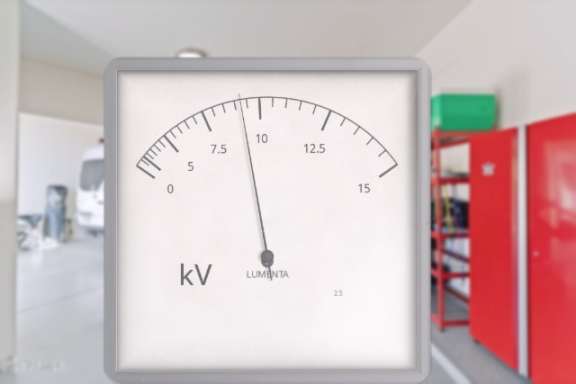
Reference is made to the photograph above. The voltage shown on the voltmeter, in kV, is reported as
9.25 kV
